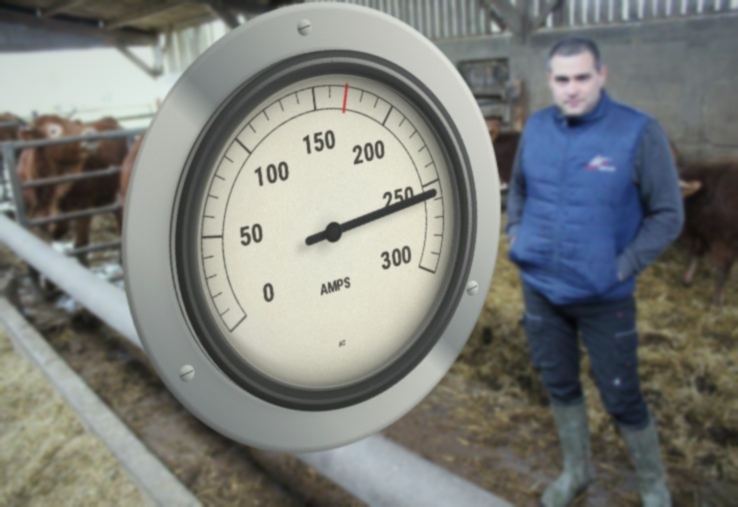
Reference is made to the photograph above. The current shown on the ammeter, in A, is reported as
255 A
